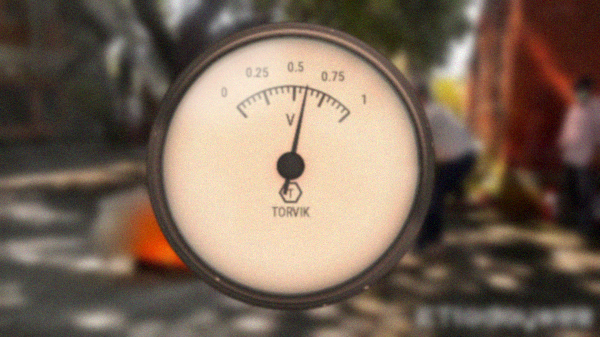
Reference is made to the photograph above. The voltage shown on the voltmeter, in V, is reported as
0.6 V
